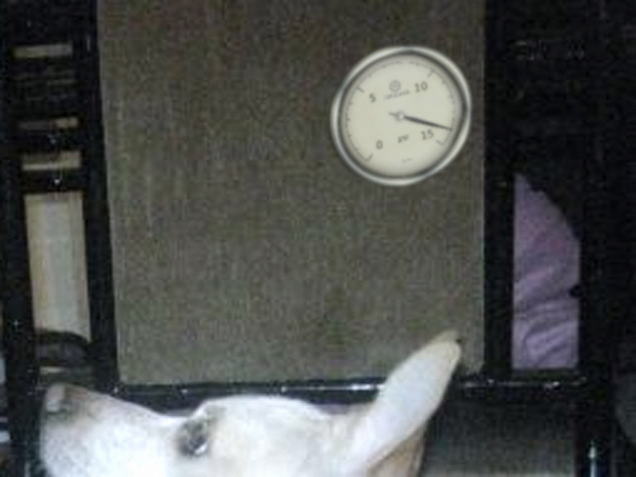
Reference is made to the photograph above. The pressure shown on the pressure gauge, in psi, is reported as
14 psi
